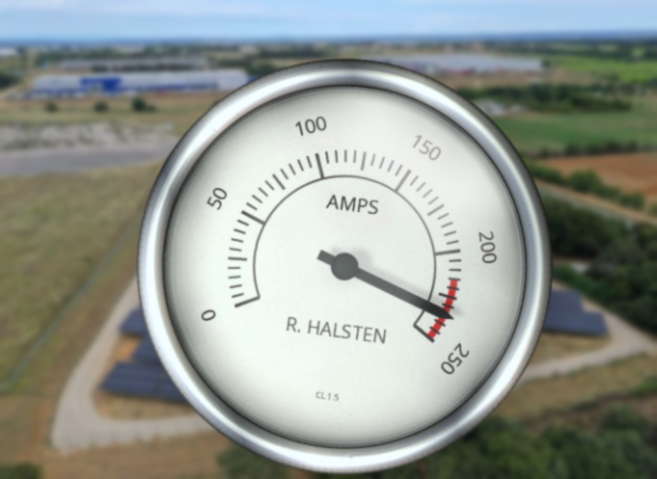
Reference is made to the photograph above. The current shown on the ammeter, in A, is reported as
235 A
